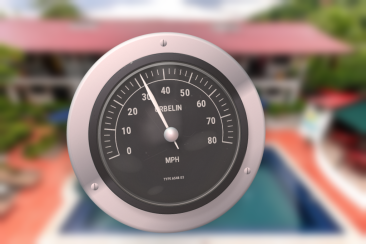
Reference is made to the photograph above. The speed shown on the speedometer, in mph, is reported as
32 mph
